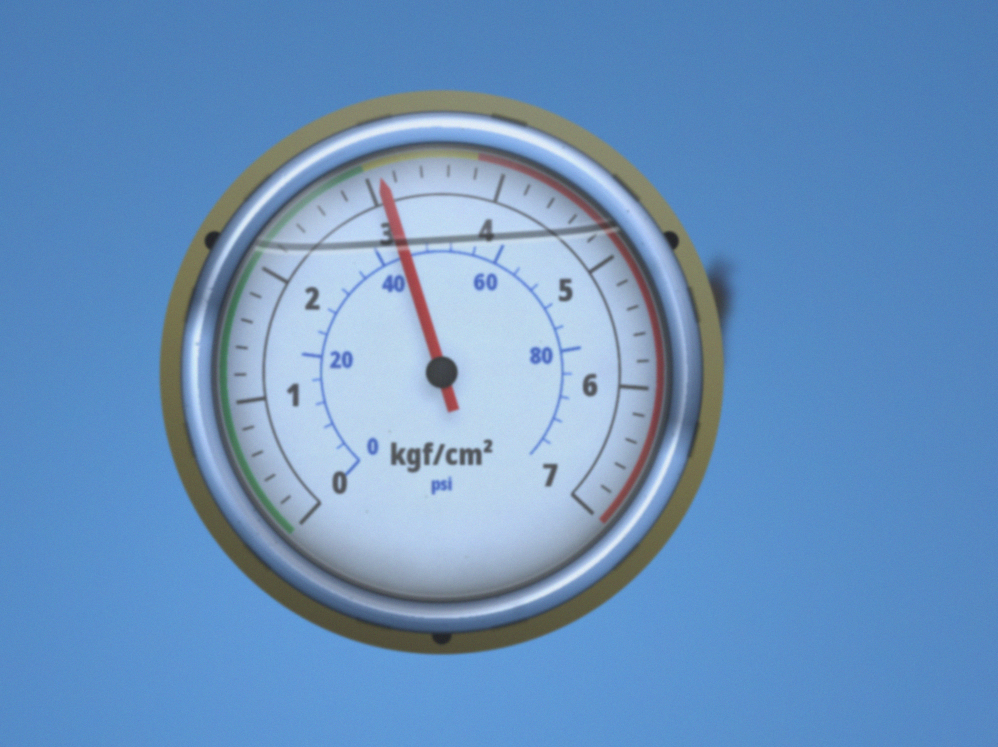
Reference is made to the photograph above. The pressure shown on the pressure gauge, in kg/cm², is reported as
3.1 kg/cm²
